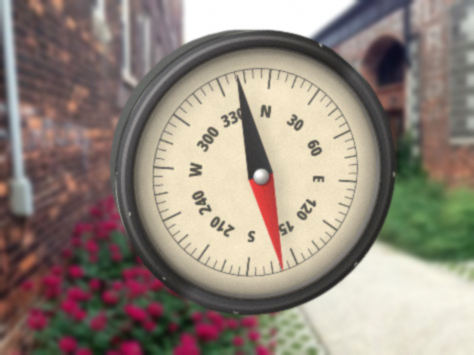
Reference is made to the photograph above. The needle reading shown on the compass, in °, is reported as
160 °
